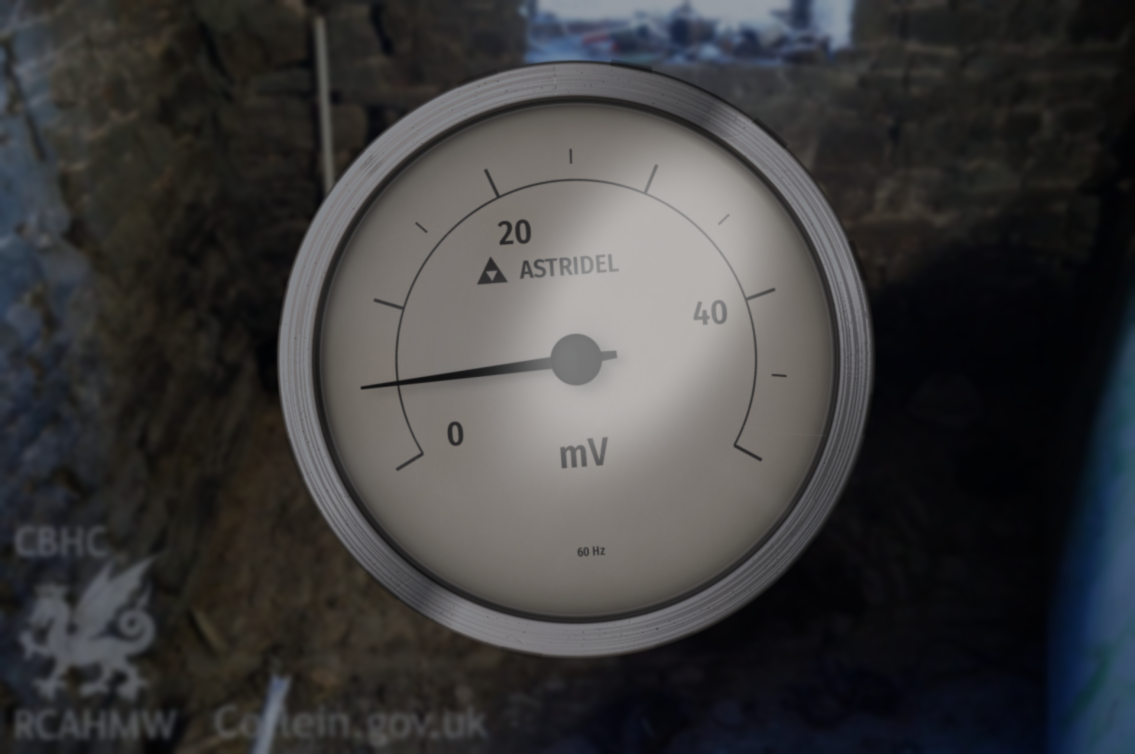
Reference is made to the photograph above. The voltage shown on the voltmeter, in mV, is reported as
5 mV
